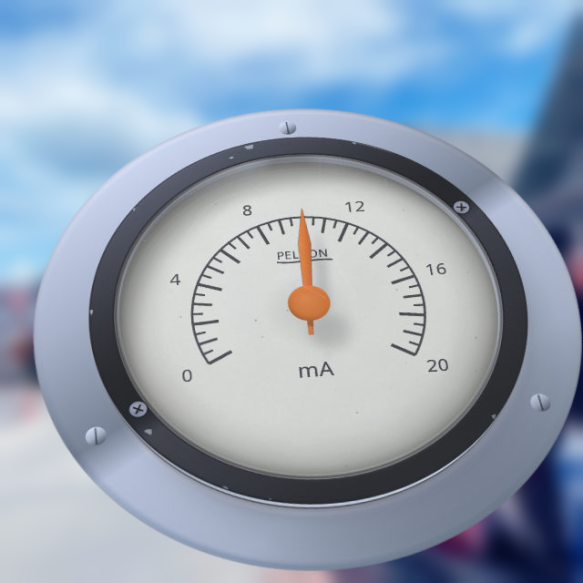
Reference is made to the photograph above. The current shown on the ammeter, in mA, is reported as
10 mA
